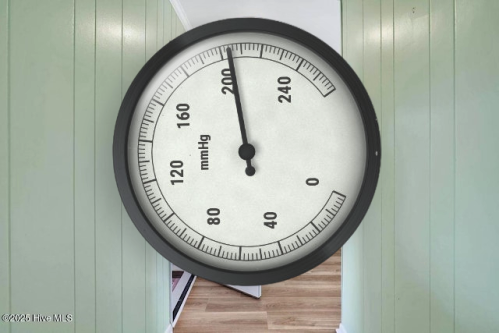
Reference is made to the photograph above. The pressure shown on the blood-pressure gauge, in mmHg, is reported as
204 mmHg
